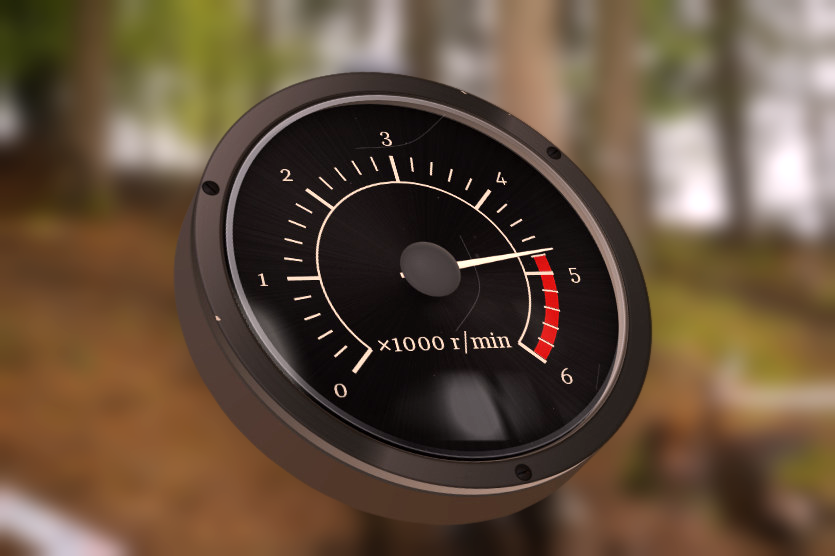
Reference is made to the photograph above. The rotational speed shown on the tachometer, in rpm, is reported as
4800 rpm
